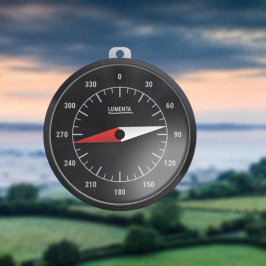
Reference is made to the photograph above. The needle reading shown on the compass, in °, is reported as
260 °
